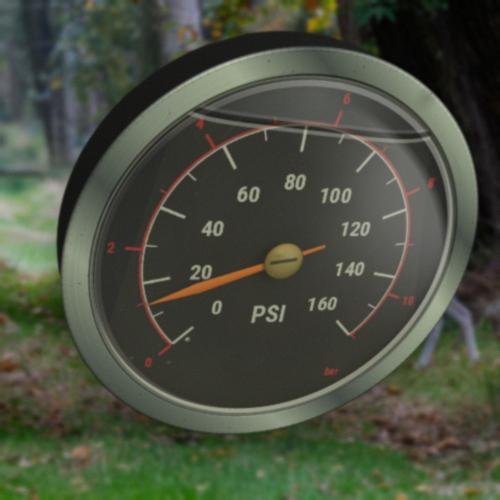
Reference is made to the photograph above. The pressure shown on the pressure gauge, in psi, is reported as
15 psi
